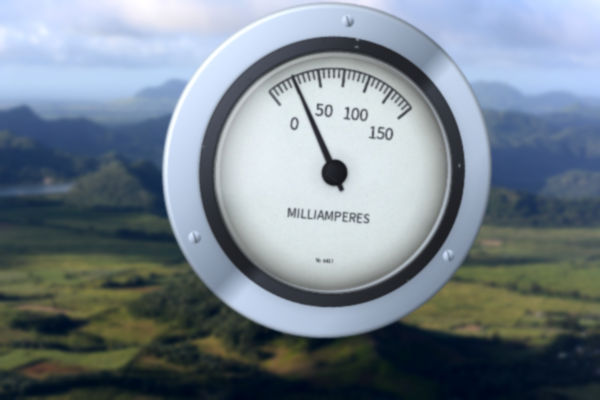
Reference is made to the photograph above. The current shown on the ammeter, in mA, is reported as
25 mA
